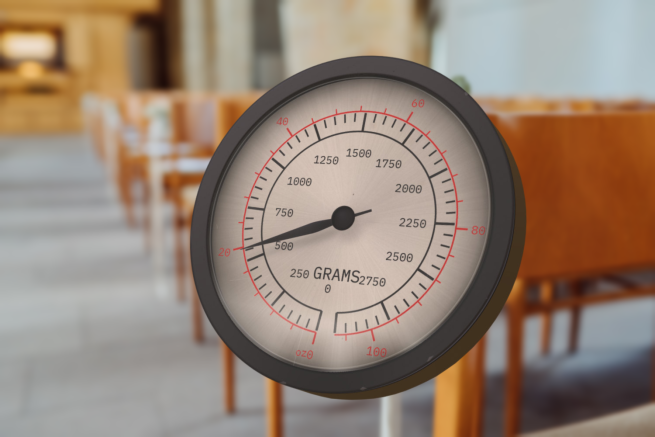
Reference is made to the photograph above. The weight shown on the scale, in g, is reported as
550 g
